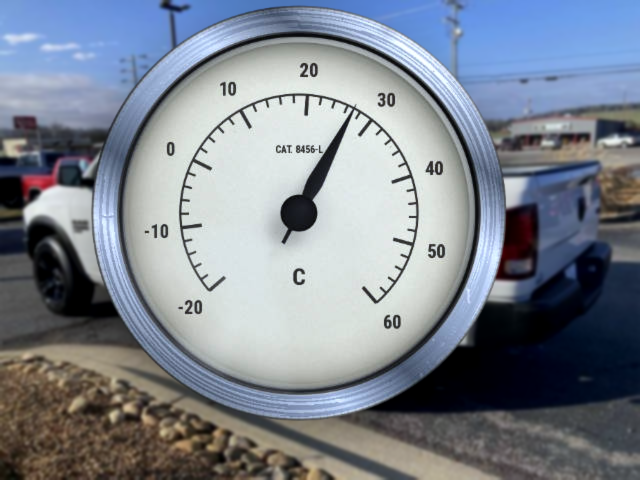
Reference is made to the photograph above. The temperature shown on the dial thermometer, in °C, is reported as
27 °C
